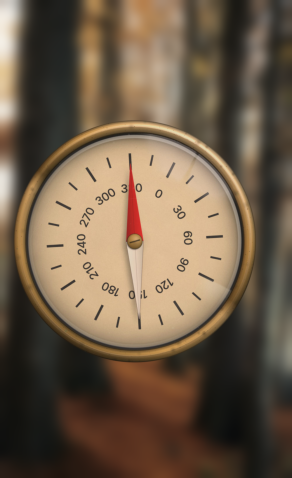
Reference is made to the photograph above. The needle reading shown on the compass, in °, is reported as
330 °
